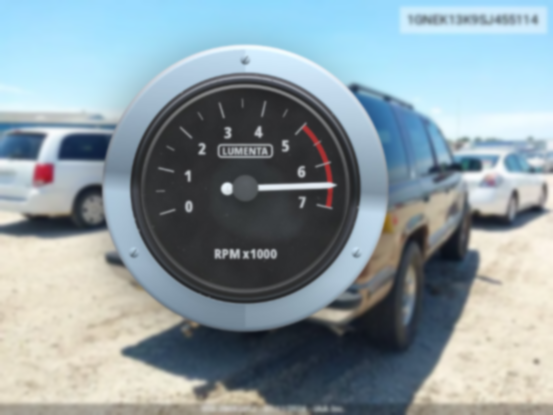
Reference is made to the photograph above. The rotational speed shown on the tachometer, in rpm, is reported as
6500 rpm
